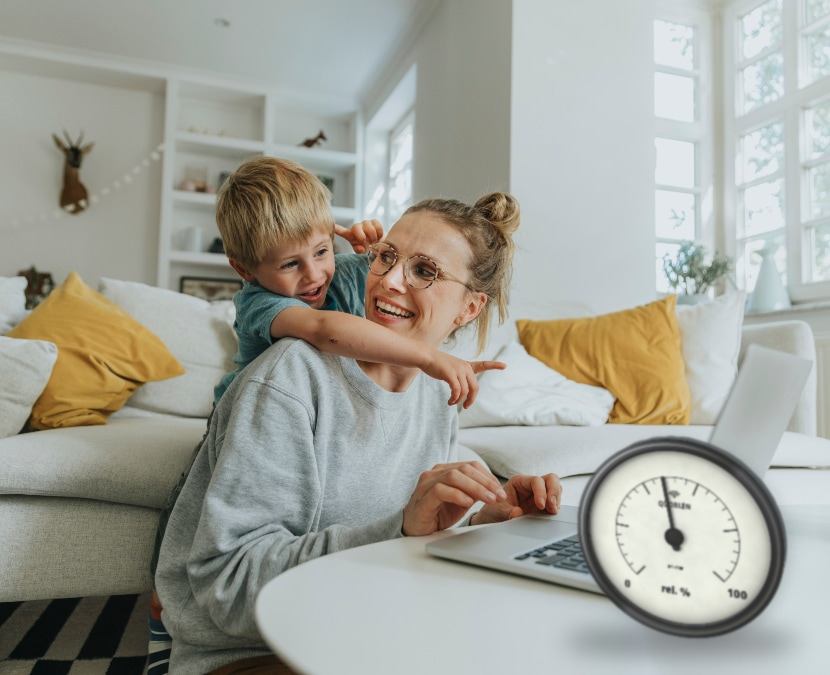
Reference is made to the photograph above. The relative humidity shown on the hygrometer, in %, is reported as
48 %
